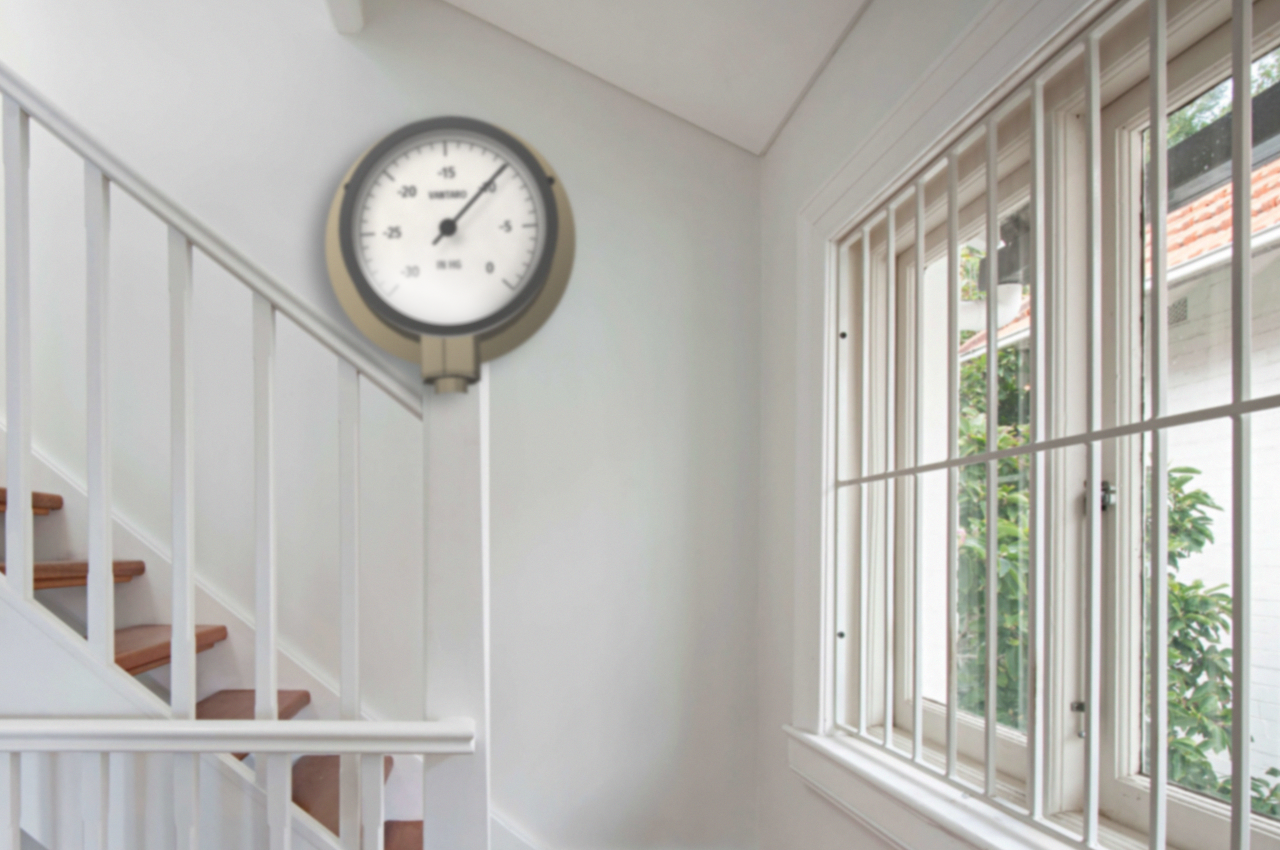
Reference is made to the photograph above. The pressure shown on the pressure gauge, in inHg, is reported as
-10 inHg
